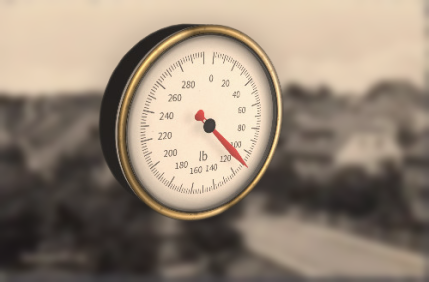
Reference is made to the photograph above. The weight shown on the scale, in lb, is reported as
110 lb
